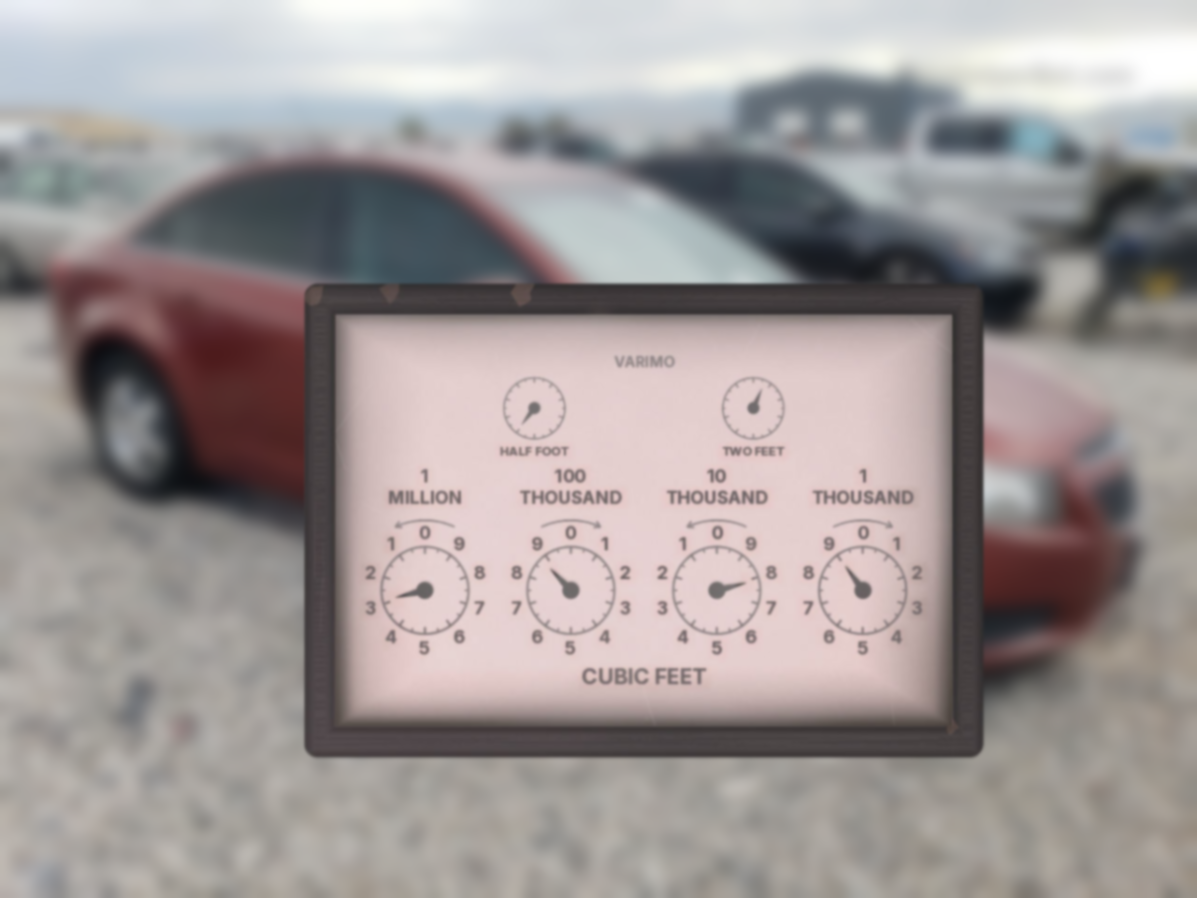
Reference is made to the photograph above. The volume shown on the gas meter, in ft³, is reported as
287900 ft³
